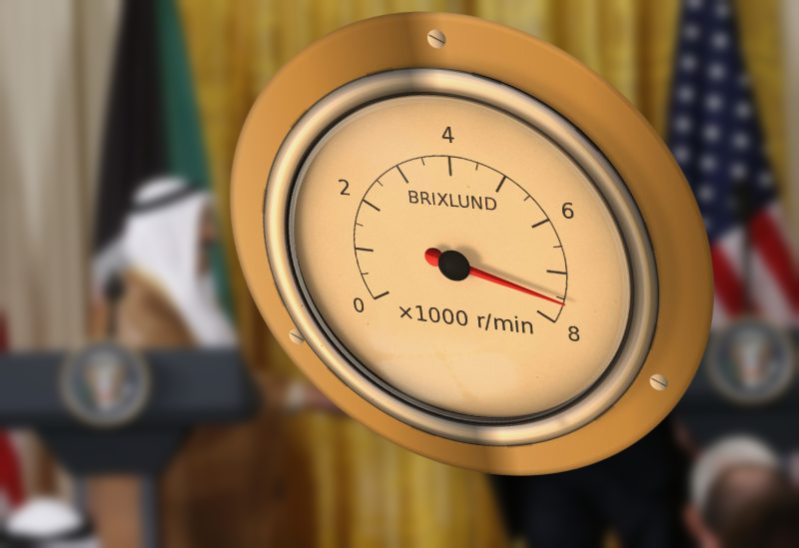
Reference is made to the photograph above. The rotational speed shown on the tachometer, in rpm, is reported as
7500 rpm
